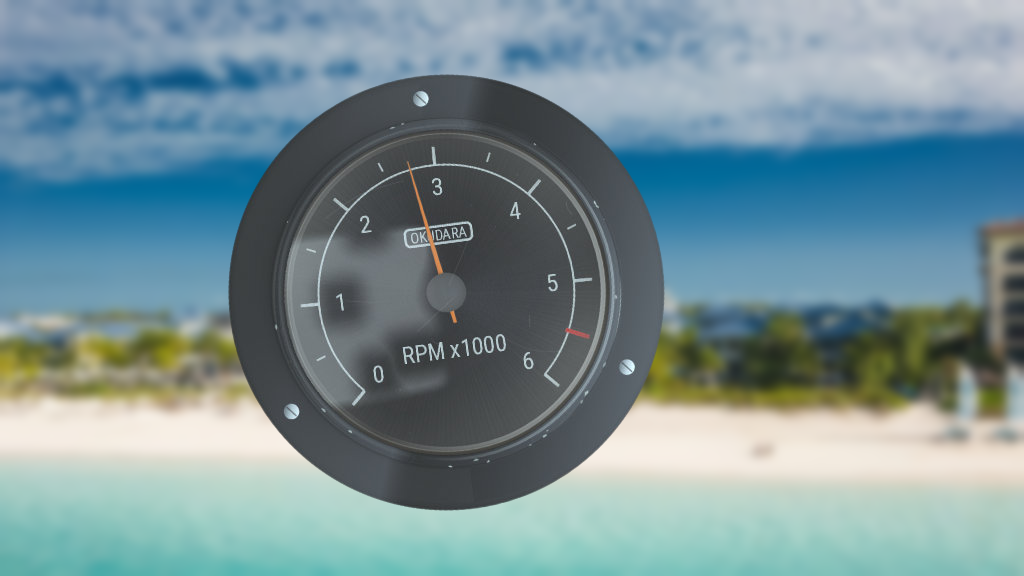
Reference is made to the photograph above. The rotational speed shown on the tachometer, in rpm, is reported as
2750 rpm
